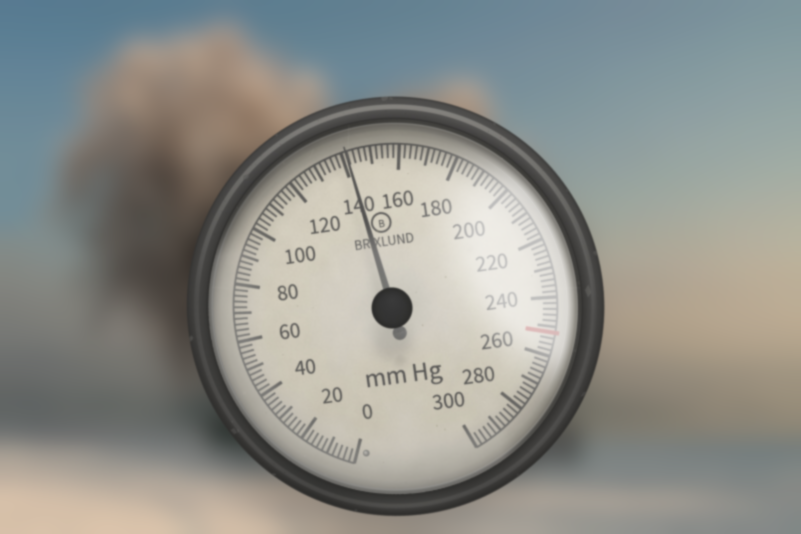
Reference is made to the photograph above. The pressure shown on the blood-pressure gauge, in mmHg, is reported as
142 mmHg
